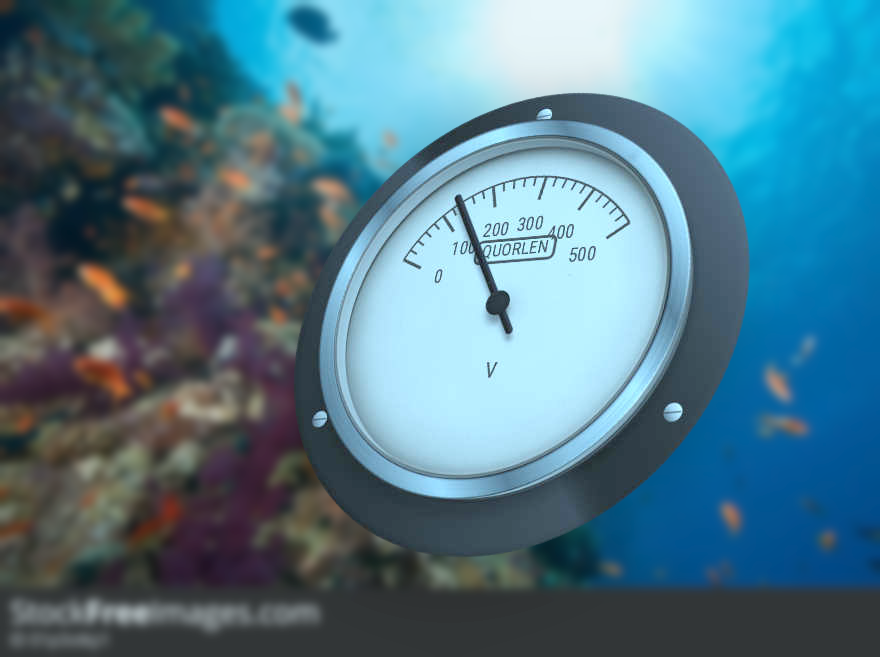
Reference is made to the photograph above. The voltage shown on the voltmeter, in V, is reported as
140 V
